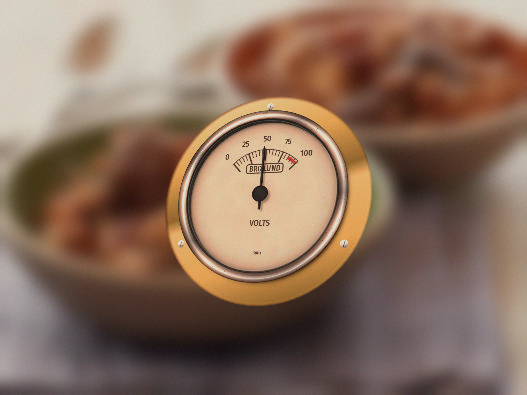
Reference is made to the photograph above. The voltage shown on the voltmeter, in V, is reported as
50 V
